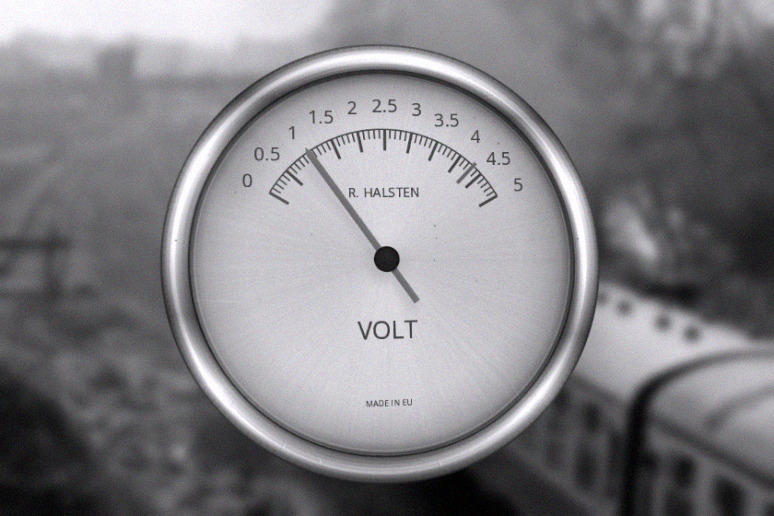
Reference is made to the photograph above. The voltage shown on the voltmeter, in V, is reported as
1 V
